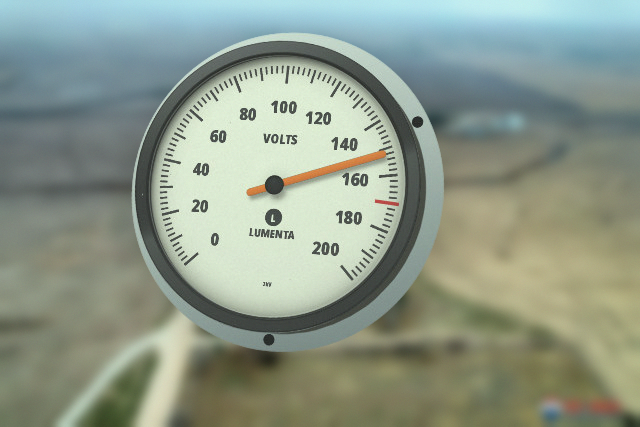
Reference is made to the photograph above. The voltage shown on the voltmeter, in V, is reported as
152 V
